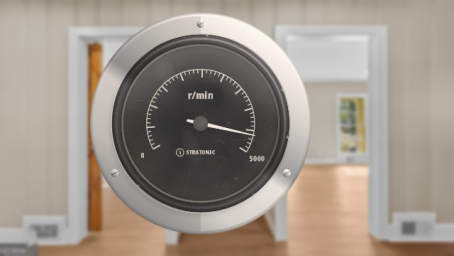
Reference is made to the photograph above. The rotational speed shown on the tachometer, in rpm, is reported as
4600 rpm
